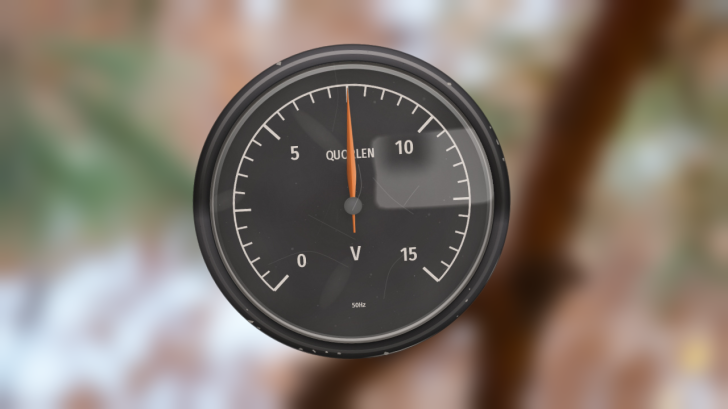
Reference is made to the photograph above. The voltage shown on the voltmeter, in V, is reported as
7.5 V
